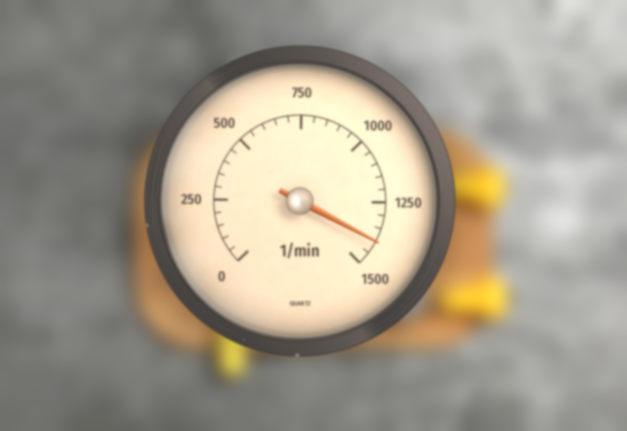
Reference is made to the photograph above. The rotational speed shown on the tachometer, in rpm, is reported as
1400 rpm
